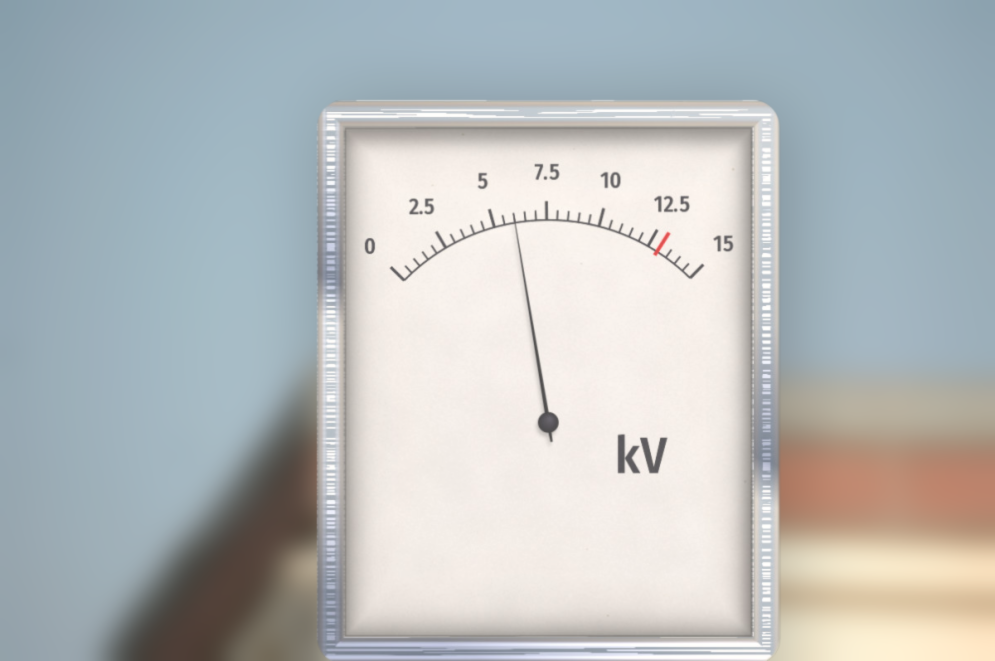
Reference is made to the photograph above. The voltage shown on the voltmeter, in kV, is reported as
6 kV
